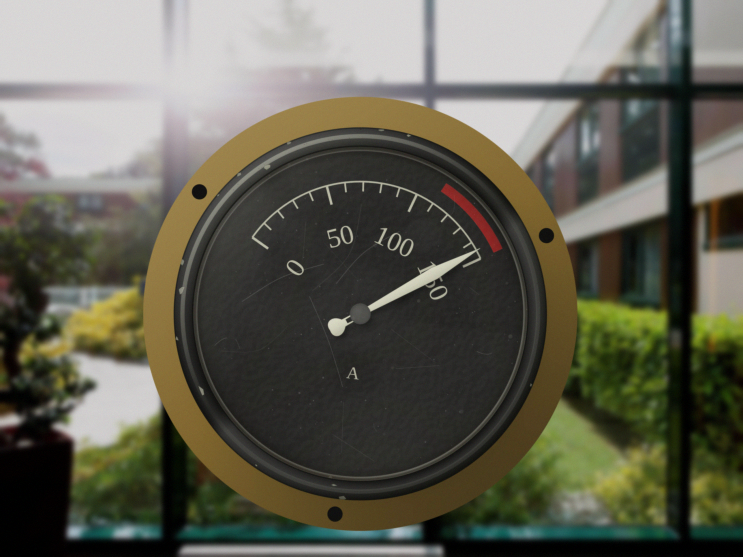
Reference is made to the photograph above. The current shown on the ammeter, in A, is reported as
145 A
